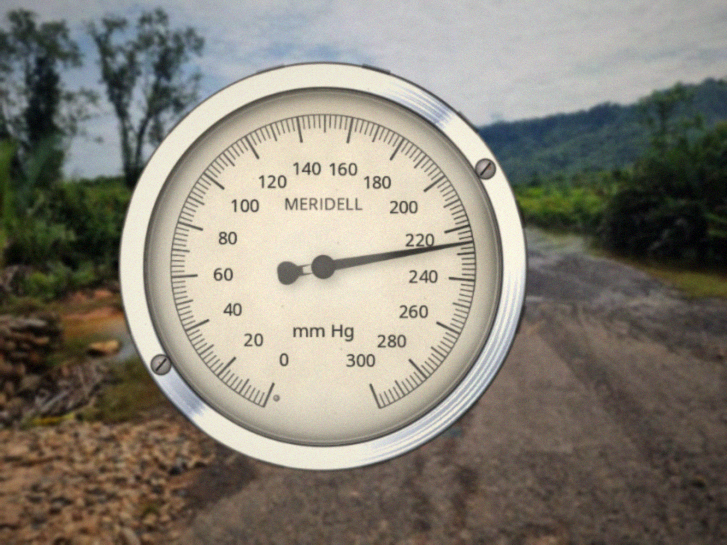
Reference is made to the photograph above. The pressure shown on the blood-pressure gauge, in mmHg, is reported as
226 mmHg
